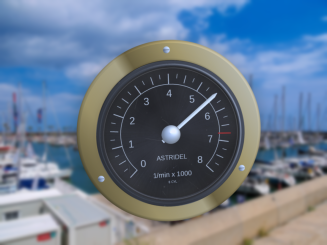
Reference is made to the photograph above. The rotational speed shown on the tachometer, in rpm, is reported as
5500 rpm
